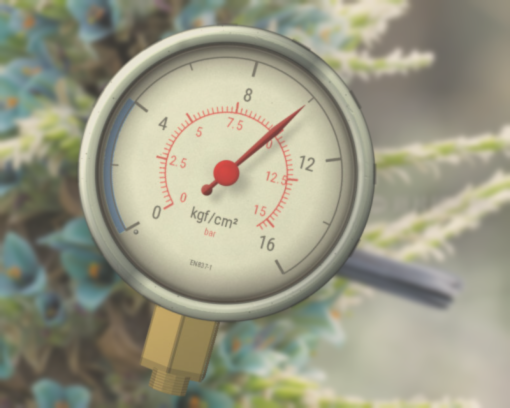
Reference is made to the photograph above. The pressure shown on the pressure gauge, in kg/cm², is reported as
10 kg/cm²
